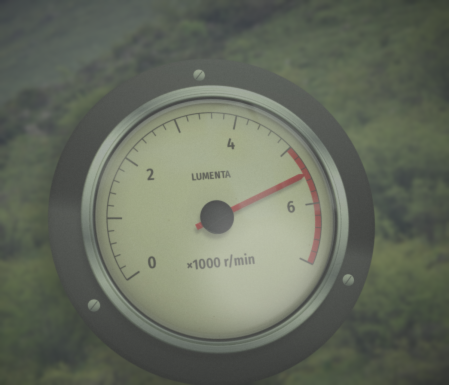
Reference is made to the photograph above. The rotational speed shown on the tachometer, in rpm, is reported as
5500 rpm
